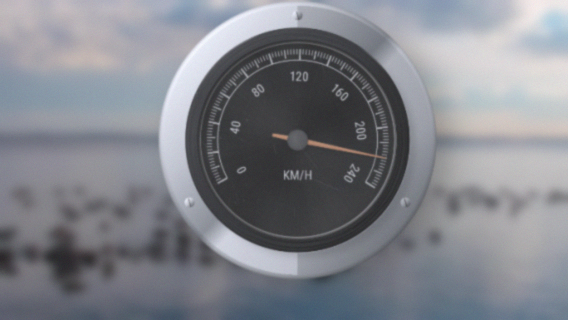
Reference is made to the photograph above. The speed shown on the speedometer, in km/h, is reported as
220 km/h
